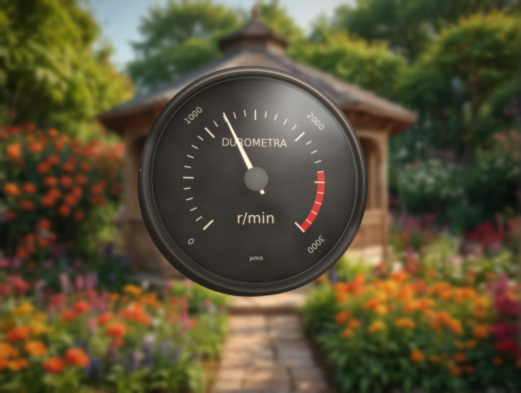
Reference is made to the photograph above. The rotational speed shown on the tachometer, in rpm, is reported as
1200 rpm
